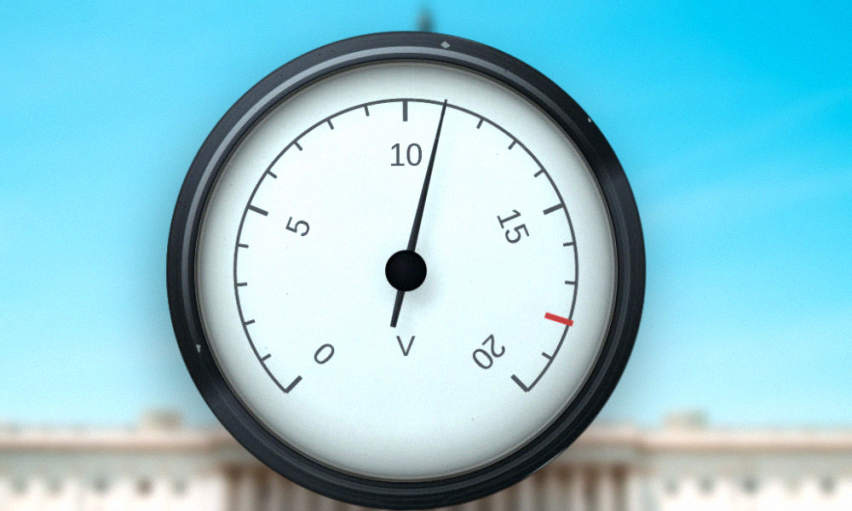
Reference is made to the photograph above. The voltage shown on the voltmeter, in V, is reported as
11 V
